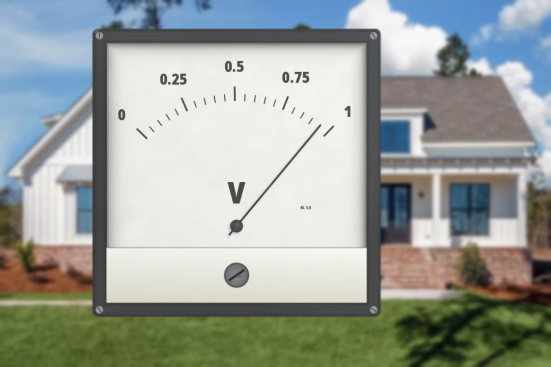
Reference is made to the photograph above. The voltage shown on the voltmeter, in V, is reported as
0.95 V
